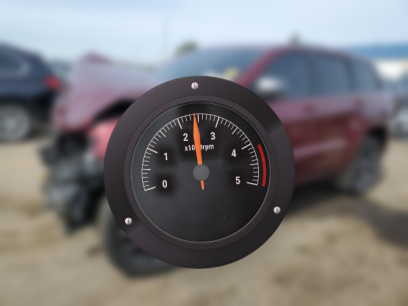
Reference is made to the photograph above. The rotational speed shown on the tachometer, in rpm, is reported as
2400 rpm
